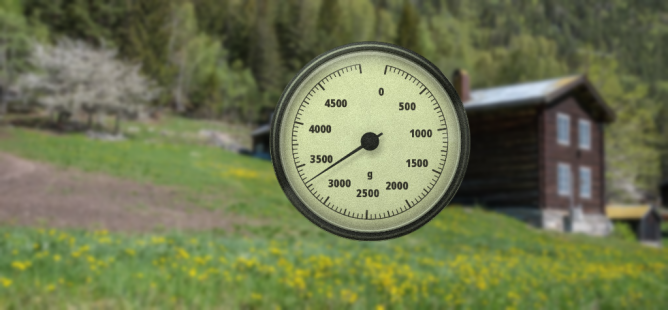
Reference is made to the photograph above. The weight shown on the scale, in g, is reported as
3300 g
